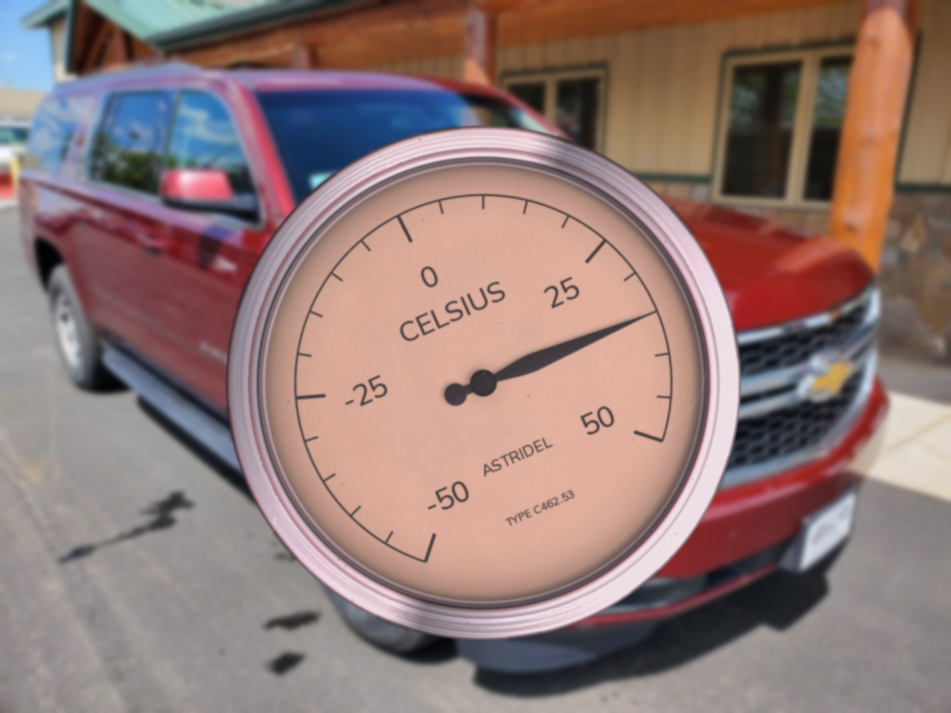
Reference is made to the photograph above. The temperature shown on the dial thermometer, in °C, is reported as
35 °C
